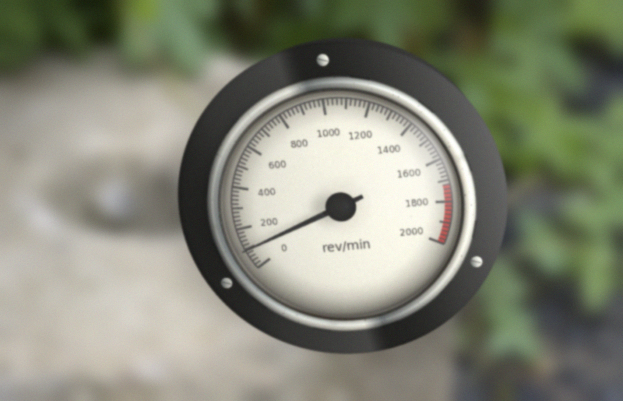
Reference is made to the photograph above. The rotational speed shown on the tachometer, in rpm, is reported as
100 rpm
